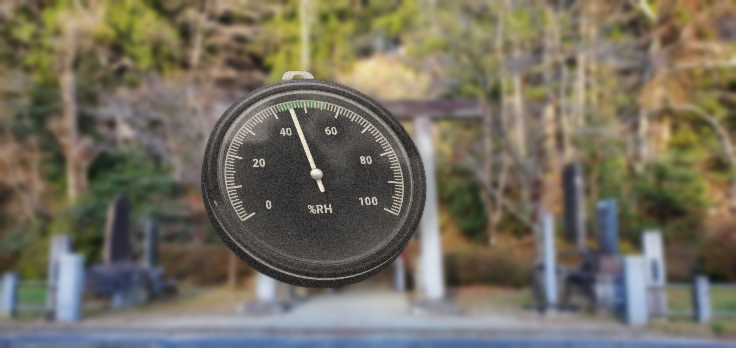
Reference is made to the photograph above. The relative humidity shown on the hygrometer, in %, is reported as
45 %
